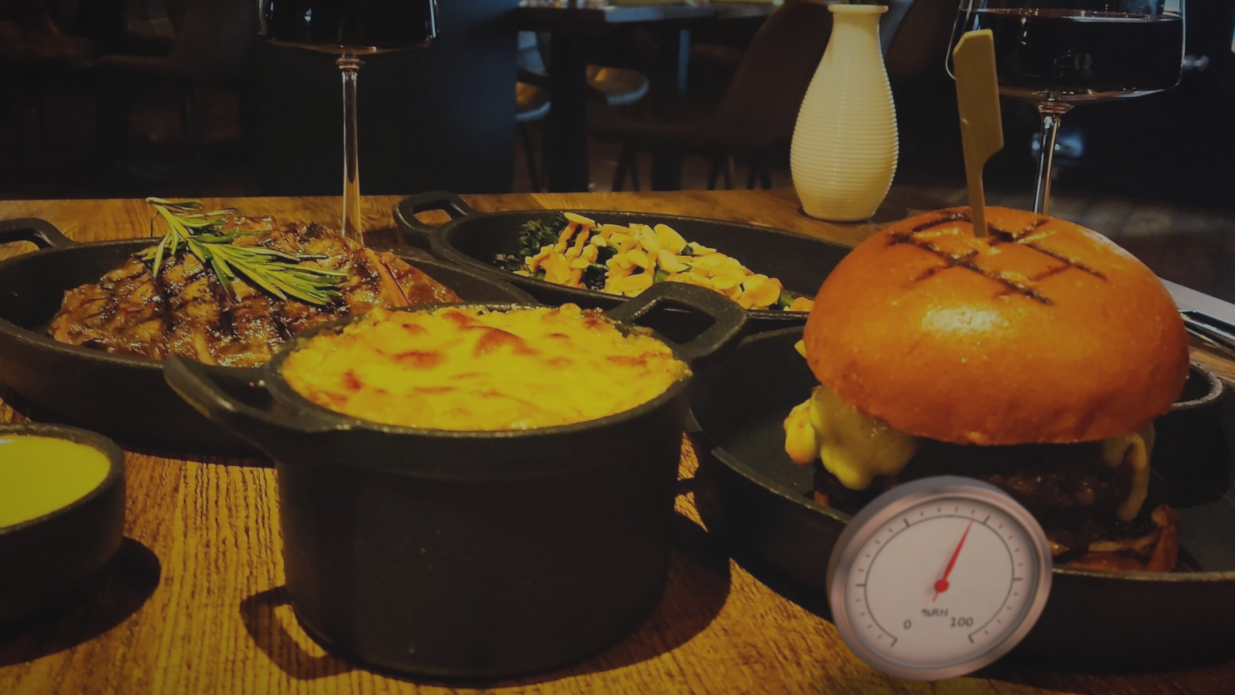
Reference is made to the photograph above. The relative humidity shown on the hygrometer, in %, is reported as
56 %
